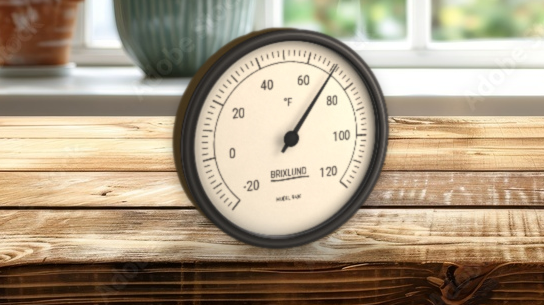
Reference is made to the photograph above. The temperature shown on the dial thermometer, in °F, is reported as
70 °F
